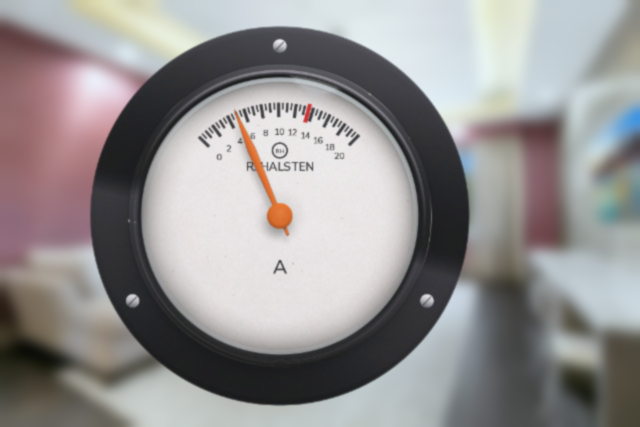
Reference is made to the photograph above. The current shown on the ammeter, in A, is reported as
5 A
